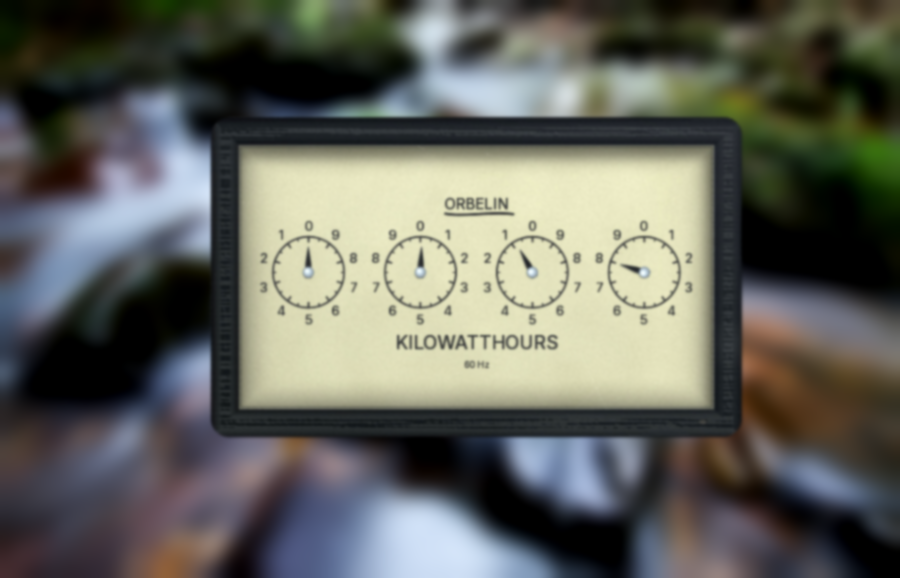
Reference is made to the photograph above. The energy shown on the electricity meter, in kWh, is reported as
8 kWh
